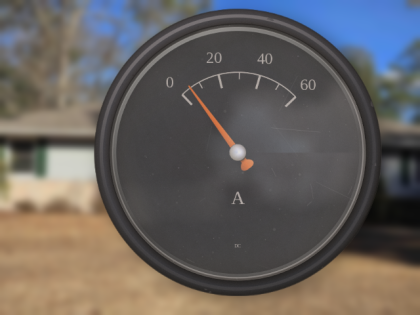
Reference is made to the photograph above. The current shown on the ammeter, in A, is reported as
5 A
